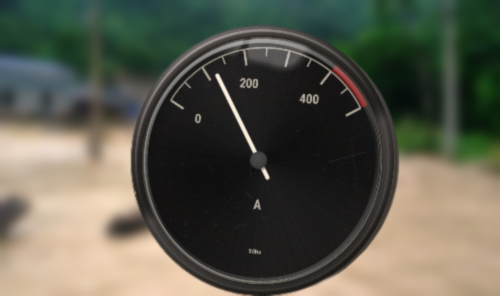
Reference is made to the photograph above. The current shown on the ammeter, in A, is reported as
125 A
